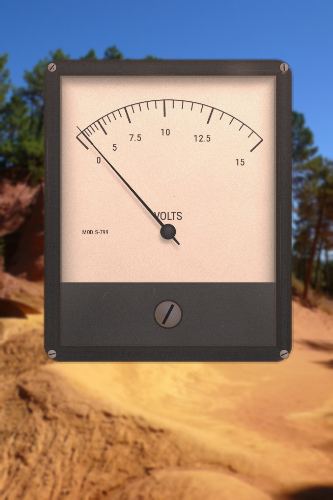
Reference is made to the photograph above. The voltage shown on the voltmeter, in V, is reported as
2.5 V
